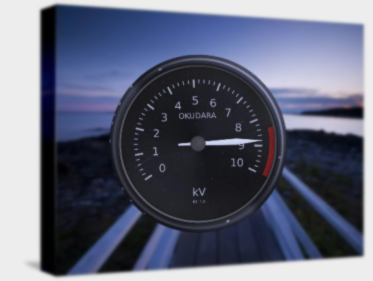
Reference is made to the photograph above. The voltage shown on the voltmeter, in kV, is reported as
8.8 kV
